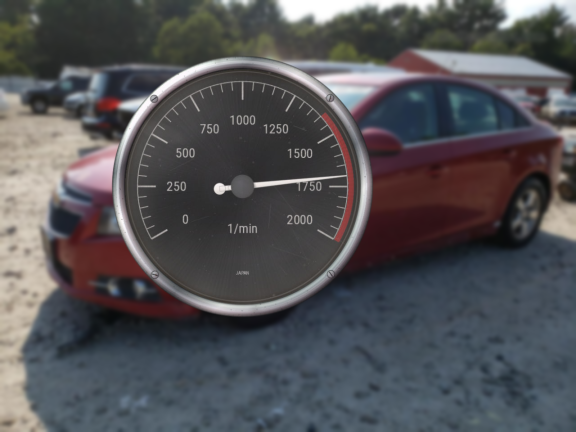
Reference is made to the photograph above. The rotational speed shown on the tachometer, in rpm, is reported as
1700 rpm
